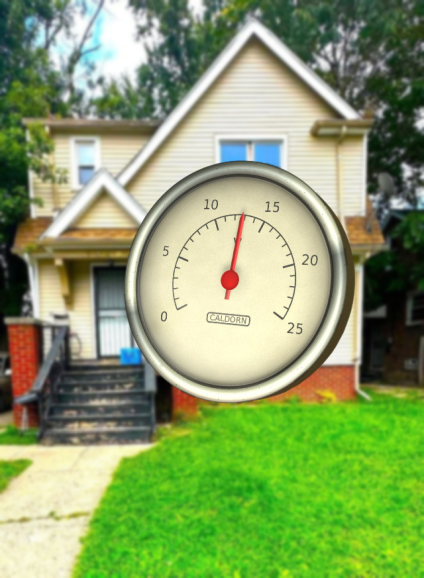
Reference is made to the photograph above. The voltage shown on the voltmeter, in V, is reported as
13 V
